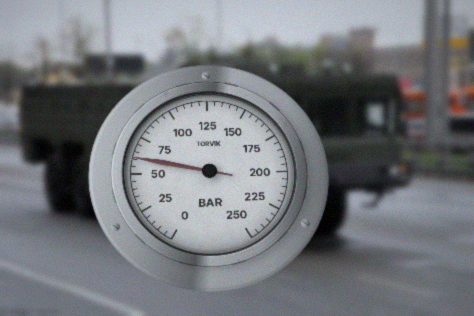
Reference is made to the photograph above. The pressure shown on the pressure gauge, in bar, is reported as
60 bar
